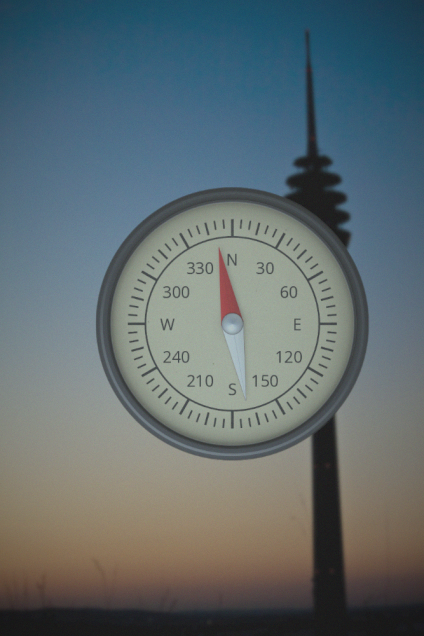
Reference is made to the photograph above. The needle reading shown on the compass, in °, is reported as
350 °
